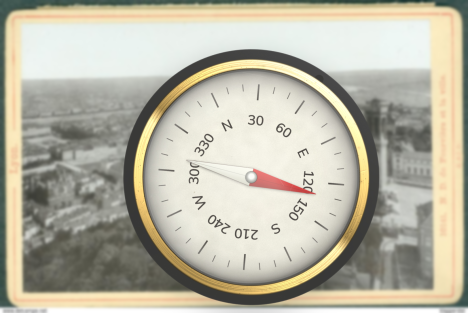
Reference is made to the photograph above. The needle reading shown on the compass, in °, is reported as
130 °
